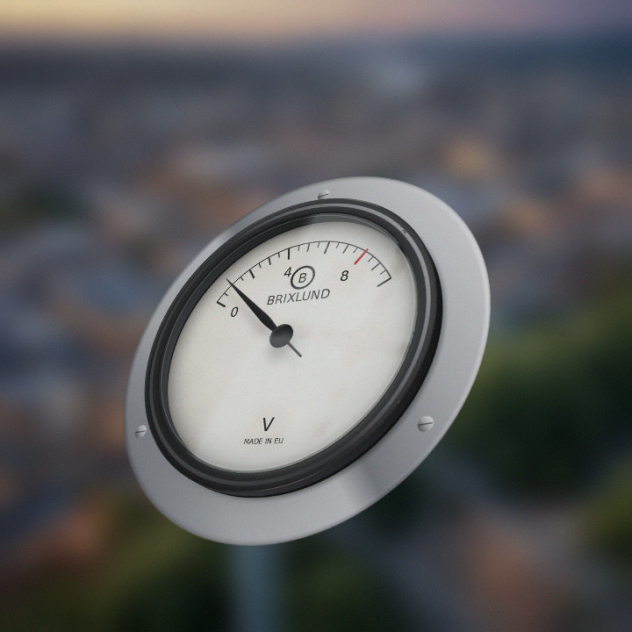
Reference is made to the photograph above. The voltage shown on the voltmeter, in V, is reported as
1 V
